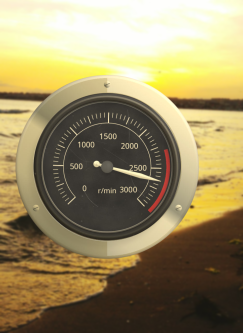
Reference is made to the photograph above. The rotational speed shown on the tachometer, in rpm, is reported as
2650 rpm
